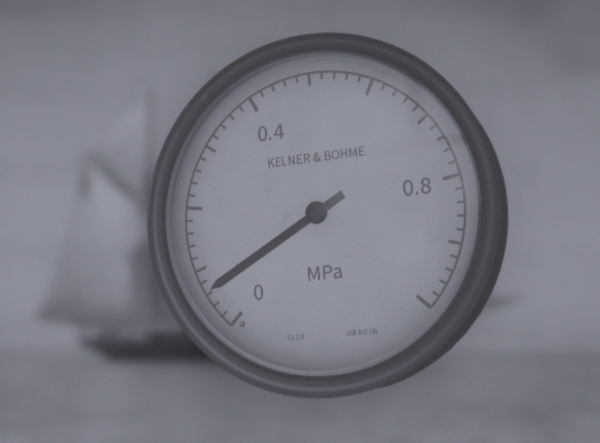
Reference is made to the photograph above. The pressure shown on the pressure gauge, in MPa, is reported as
0.06 MPa
